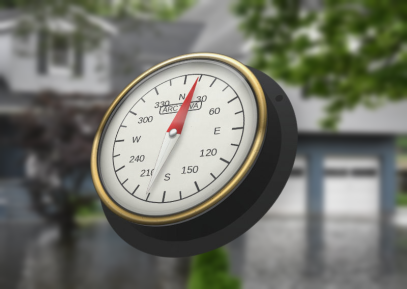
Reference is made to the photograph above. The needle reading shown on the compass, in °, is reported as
15 °
